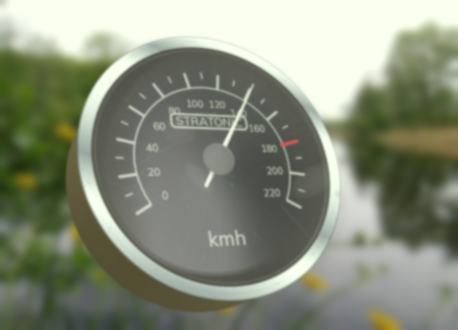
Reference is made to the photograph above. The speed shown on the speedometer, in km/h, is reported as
140 km/h
